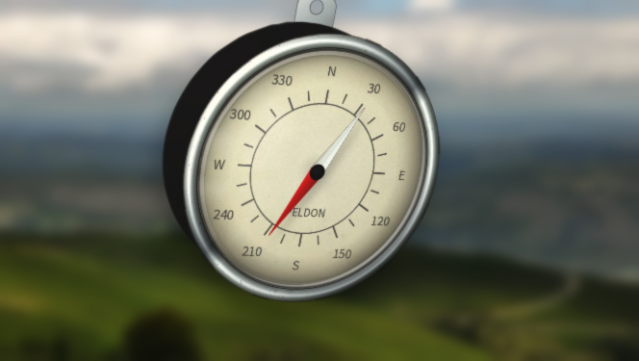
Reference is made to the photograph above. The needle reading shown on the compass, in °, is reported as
210 °
